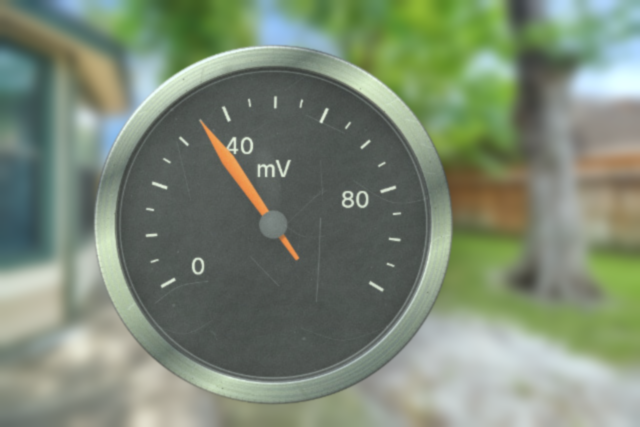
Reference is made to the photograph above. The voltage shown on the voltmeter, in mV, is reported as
35 mV
